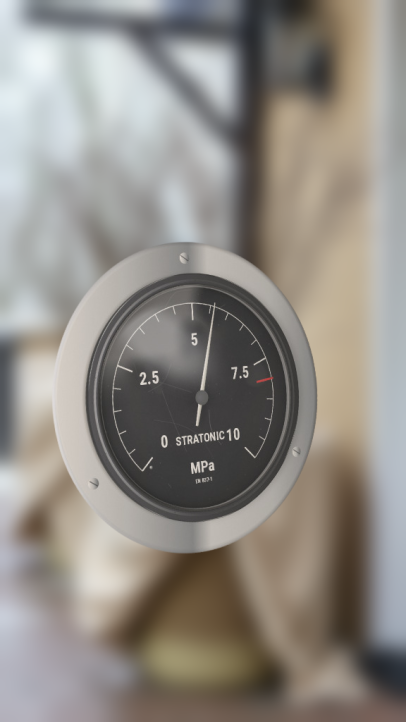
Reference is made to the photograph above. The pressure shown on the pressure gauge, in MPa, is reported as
5.5 MPa
